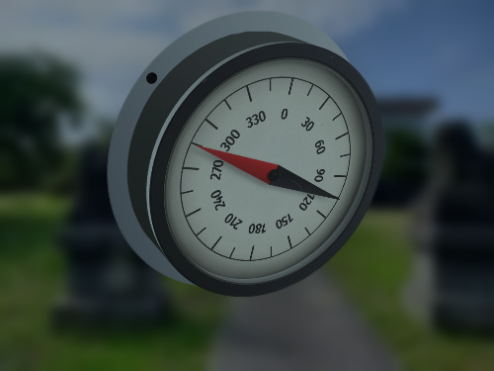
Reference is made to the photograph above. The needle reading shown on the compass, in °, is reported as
285 °
